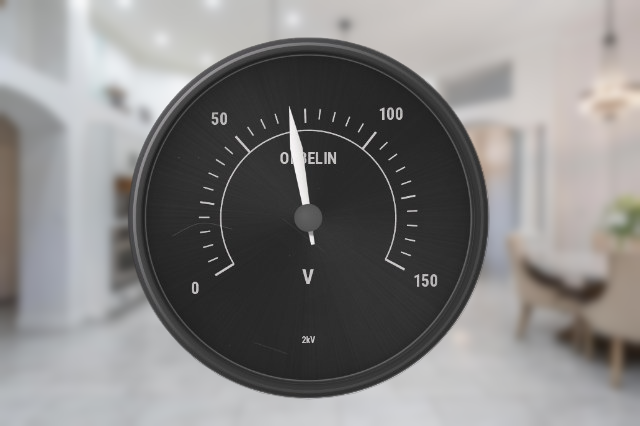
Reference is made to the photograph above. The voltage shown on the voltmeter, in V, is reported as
70 V
